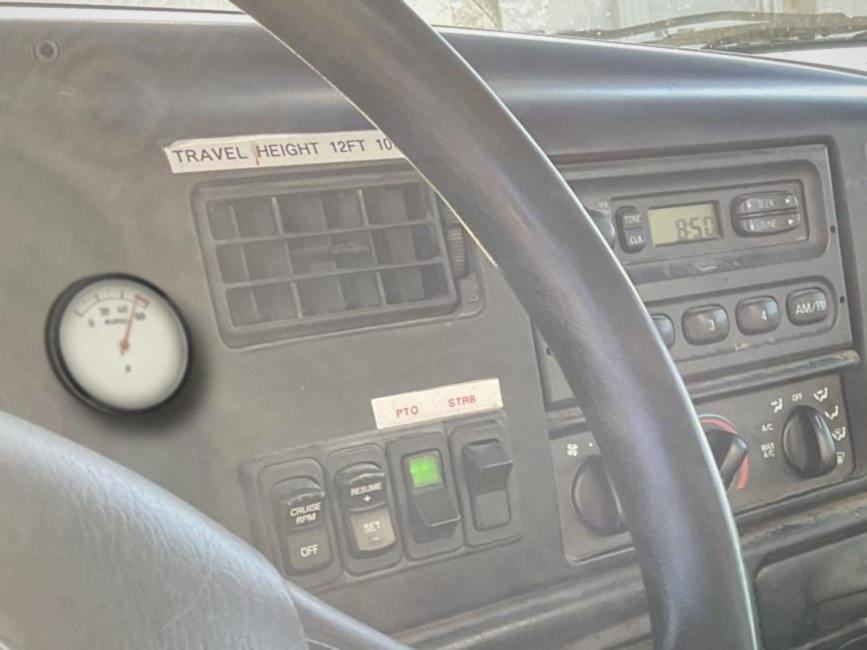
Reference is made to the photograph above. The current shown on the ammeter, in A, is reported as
50 A
